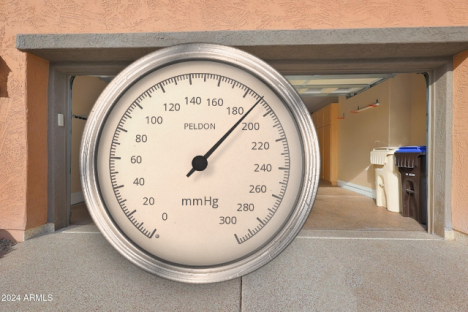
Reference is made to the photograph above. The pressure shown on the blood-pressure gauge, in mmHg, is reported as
190 mmHg
